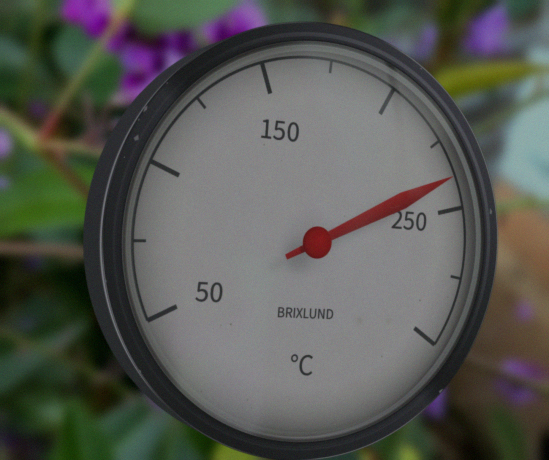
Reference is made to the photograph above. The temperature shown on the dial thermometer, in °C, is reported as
237.5 °C
